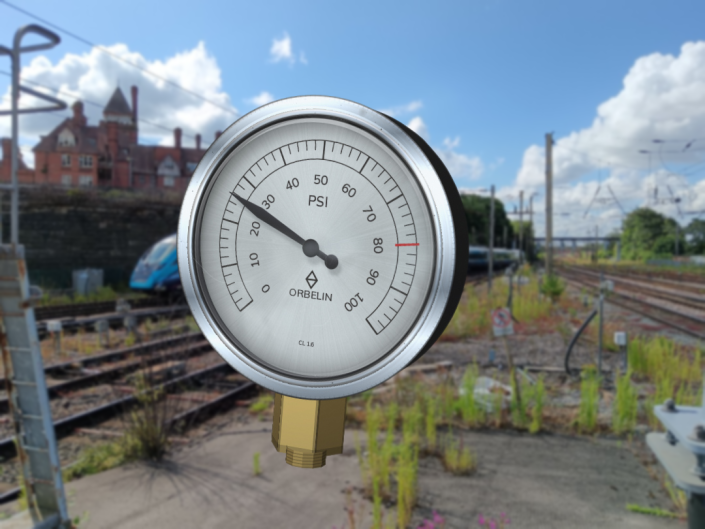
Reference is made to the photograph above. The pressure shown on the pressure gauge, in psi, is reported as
26 psi
